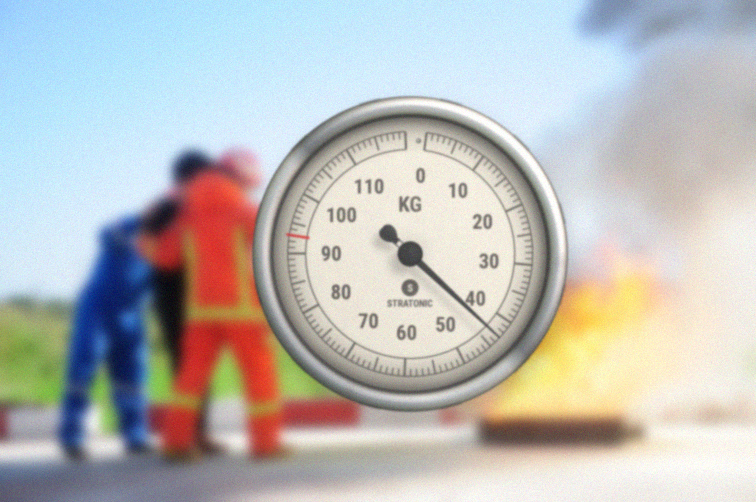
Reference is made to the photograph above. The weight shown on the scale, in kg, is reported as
43 kg
